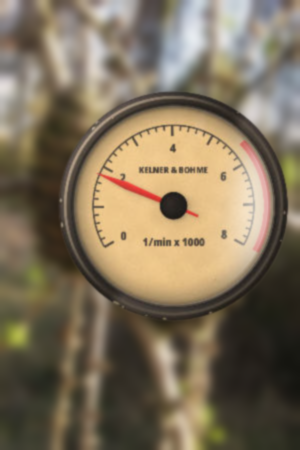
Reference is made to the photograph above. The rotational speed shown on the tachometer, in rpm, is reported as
1800 rpm
